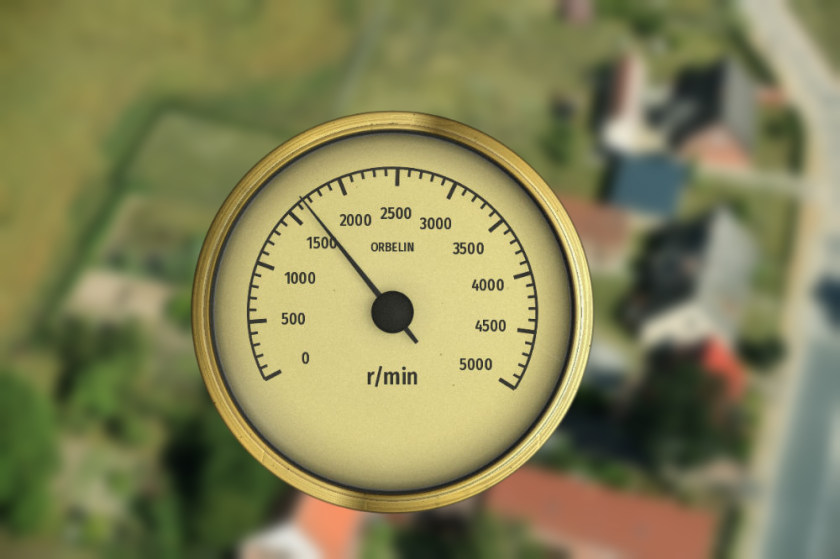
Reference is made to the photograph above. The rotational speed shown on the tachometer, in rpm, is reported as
1650 rpm
